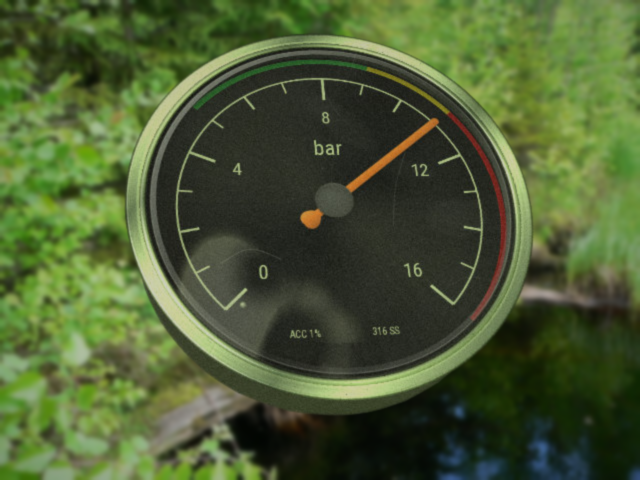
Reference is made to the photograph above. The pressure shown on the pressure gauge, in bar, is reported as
11 bar
